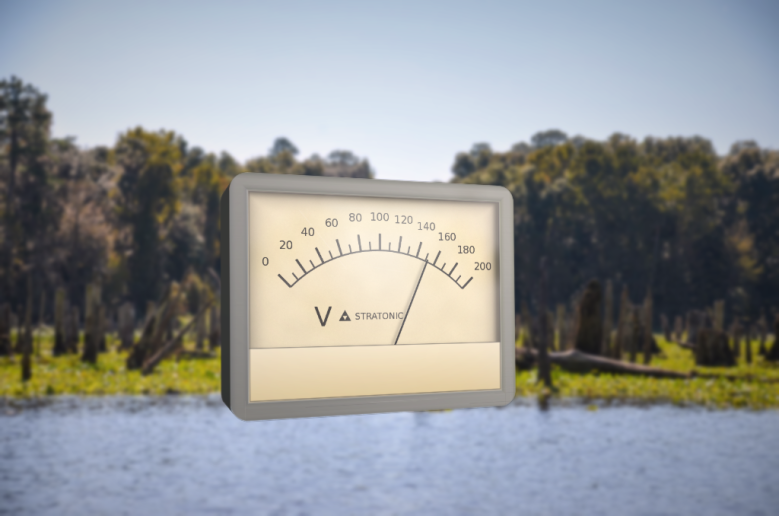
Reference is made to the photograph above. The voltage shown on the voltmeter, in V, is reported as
150 V
